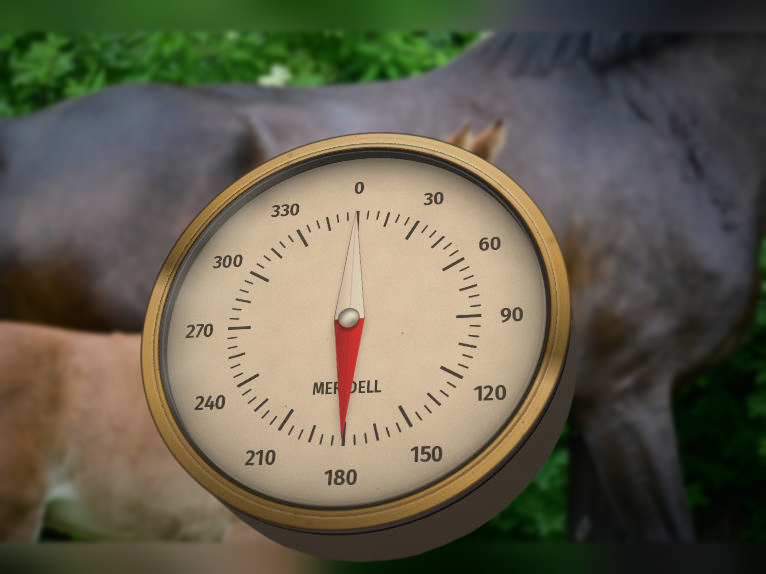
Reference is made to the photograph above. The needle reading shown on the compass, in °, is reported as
180 °
